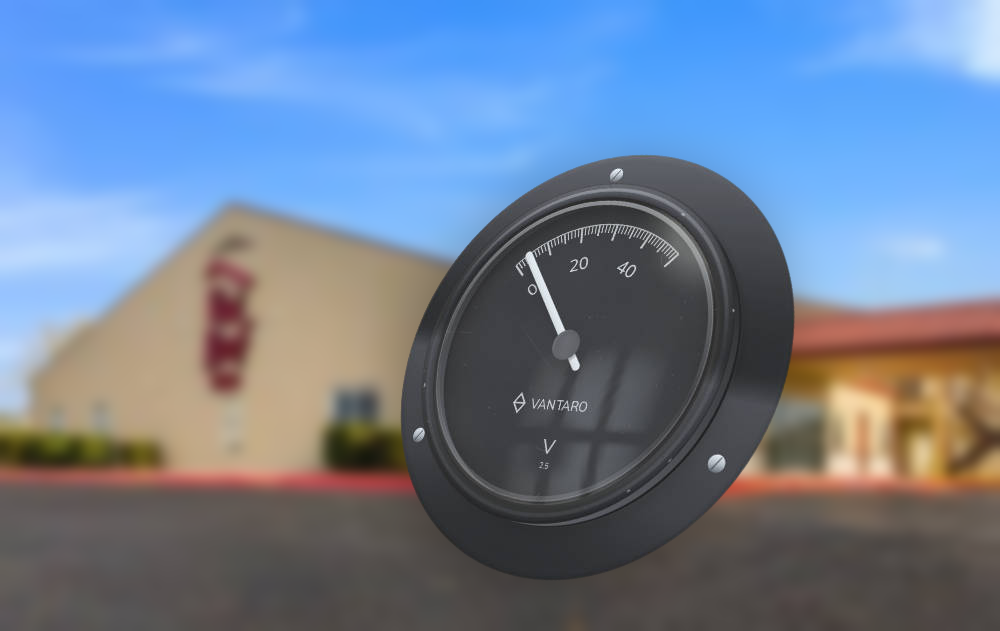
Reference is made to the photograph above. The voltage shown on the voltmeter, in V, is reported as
5 V
